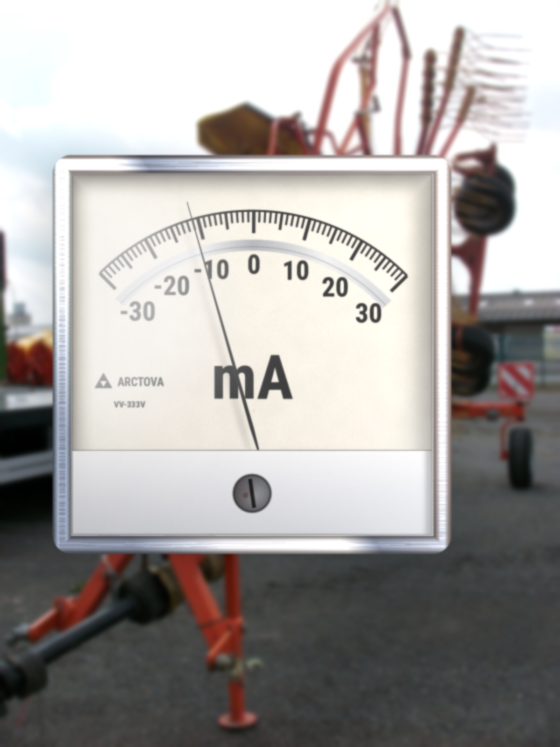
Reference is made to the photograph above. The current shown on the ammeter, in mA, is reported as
-11 mA
